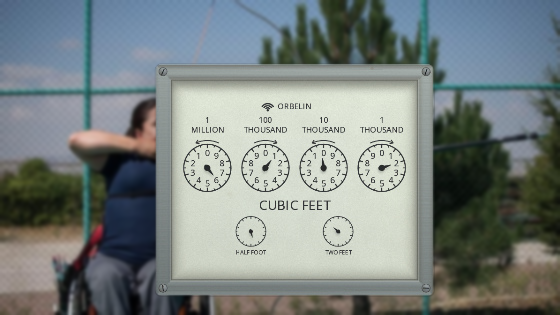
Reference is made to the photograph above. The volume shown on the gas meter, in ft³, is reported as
610200 ft³
